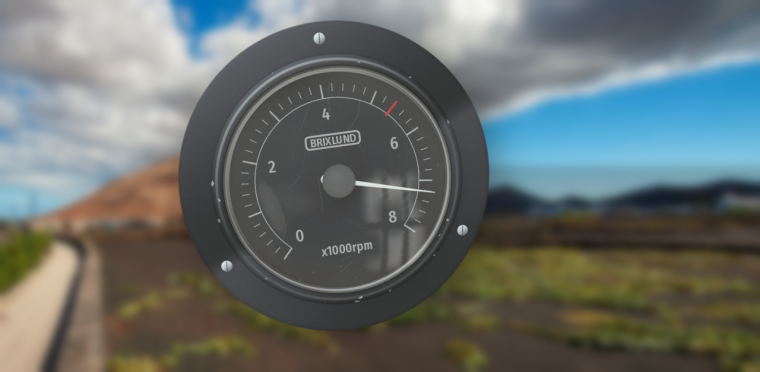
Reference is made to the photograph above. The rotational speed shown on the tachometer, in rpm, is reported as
7200 rpm
